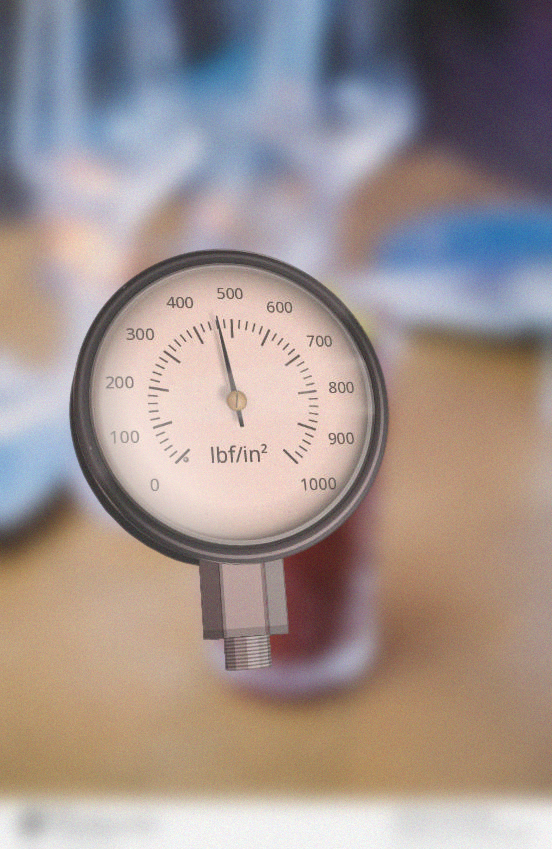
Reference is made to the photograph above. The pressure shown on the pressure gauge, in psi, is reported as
460 psi
